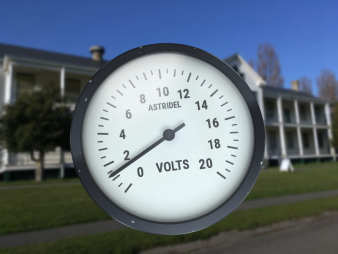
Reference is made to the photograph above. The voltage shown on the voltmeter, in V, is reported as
1.25 V
